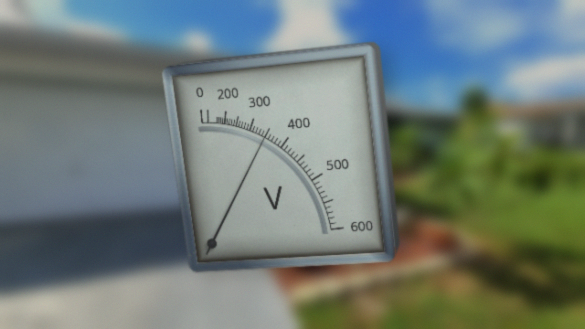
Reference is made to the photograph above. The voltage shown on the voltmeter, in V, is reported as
350 V
